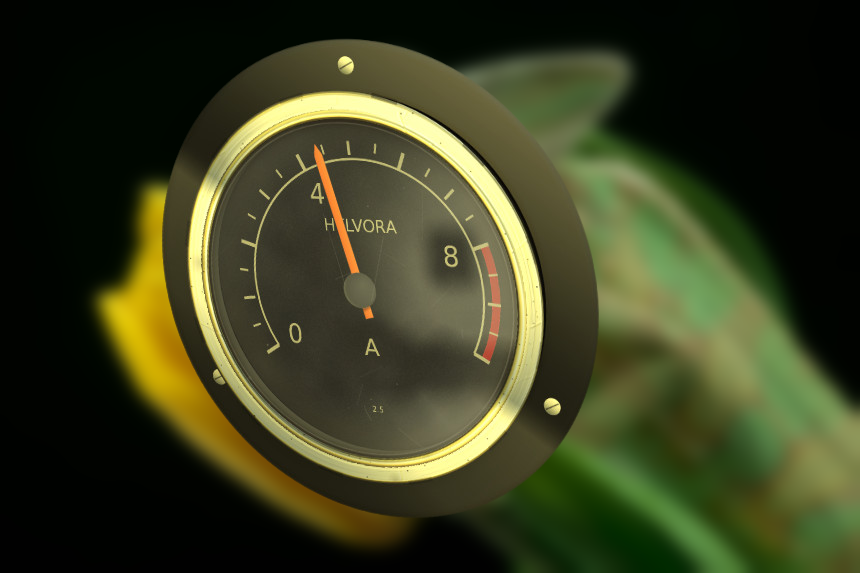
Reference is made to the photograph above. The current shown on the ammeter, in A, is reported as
4.5 A
